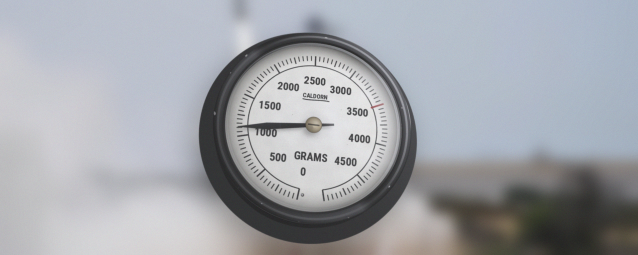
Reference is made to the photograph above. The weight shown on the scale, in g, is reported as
1100 g
